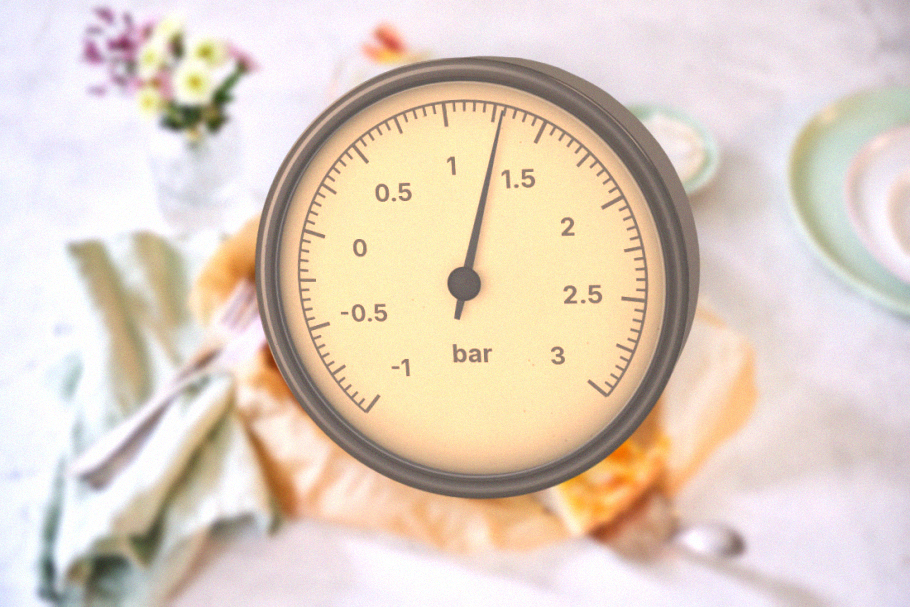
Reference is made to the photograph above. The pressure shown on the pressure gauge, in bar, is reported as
1.3 bar
